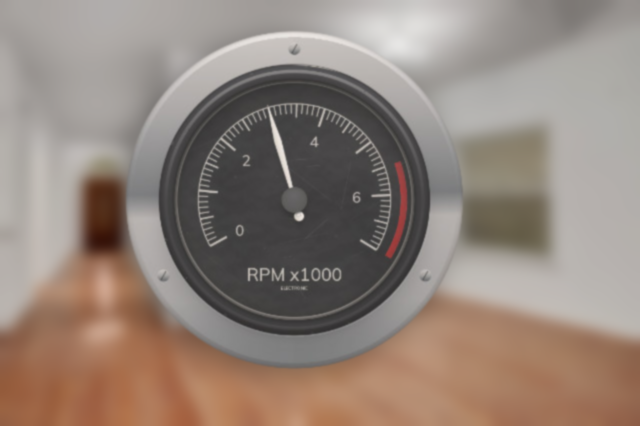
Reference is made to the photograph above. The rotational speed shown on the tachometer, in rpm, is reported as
3000 rpm
